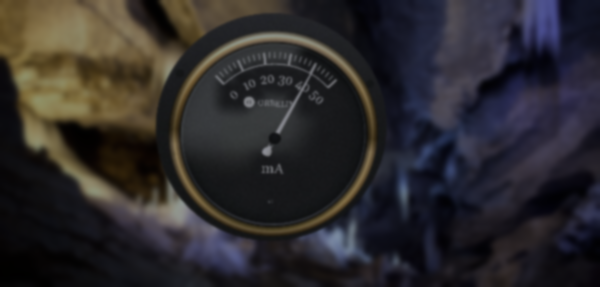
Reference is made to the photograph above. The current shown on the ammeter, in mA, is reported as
40 mA
